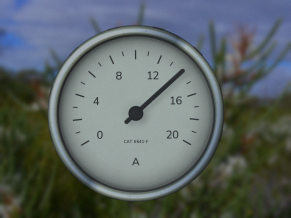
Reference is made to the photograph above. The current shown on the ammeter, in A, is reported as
14 A
